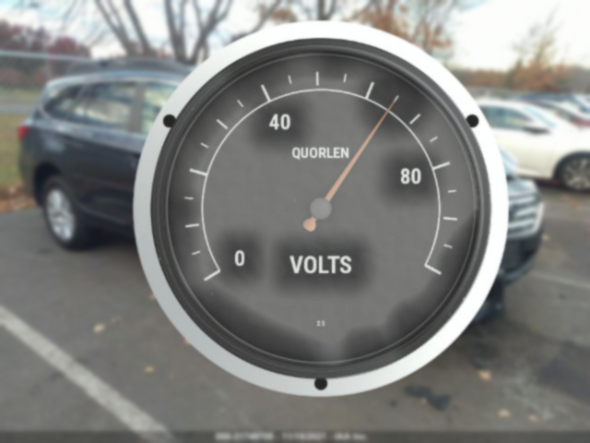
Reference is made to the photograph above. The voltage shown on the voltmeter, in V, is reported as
65 V
